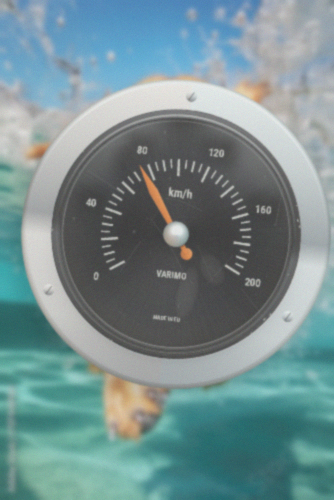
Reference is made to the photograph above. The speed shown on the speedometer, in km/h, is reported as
75 km/h
